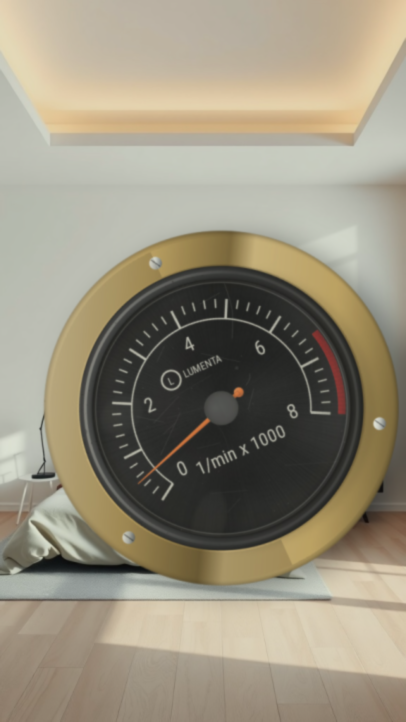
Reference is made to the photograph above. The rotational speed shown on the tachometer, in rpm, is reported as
500 rpm
